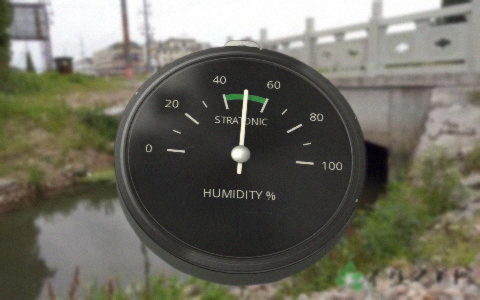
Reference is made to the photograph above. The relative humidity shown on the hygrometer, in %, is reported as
50 %
